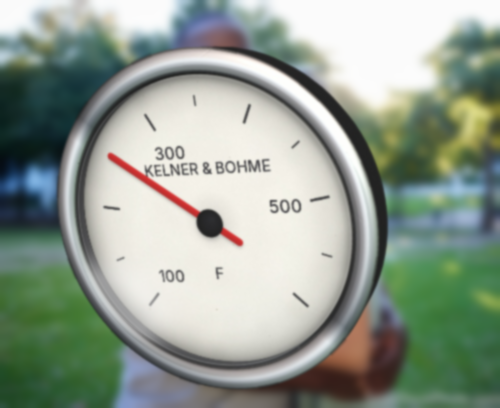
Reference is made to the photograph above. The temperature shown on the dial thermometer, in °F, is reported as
250 °F
